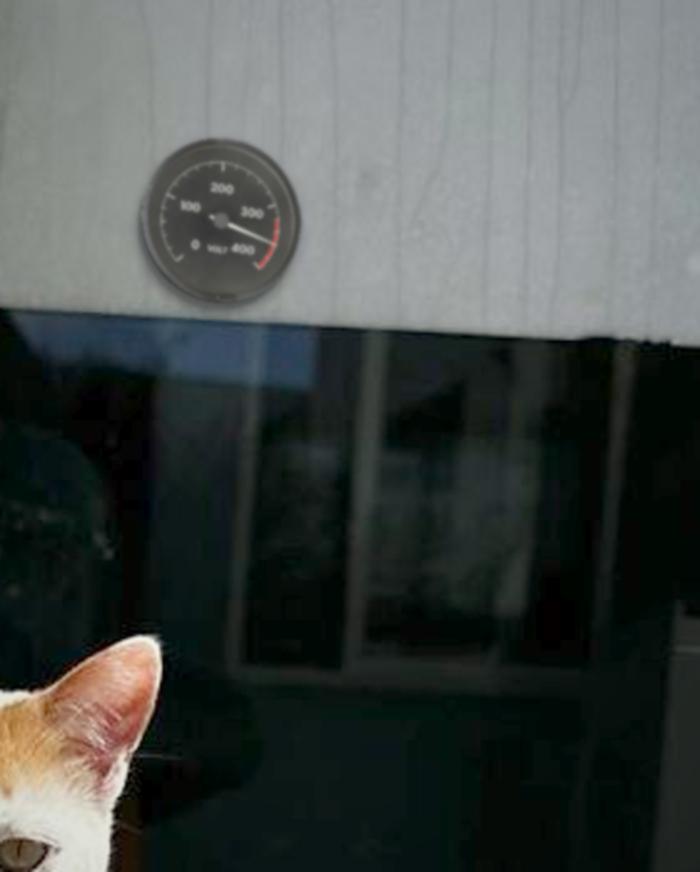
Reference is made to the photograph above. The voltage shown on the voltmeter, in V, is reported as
360 V
